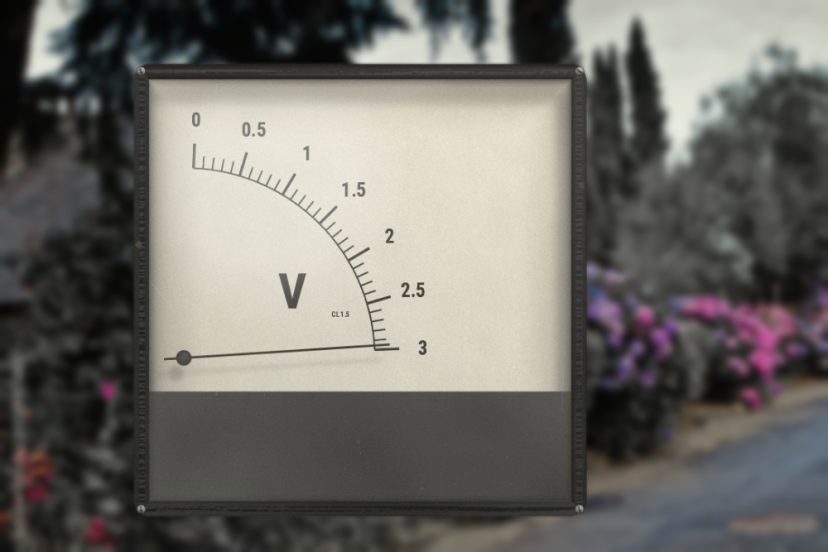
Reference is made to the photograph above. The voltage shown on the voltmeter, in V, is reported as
2.95 V
